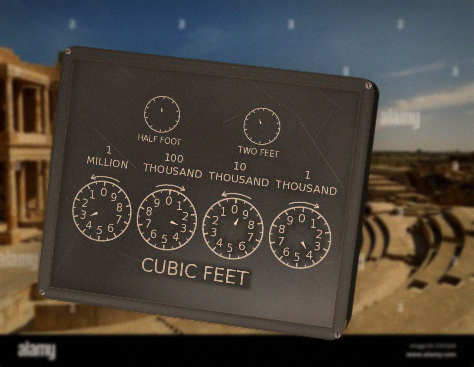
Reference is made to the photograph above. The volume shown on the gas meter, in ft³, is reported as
329400 ft³
